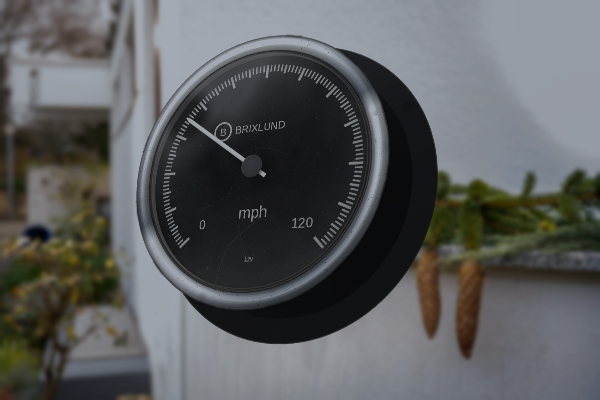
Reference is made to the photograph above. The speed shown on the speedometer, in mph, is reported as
35 mph
